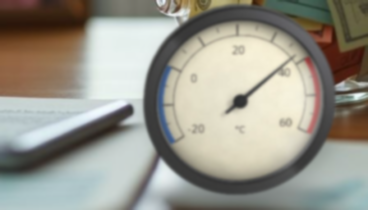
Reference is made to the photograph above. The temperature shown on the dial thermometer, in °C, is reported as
37.5 °C
